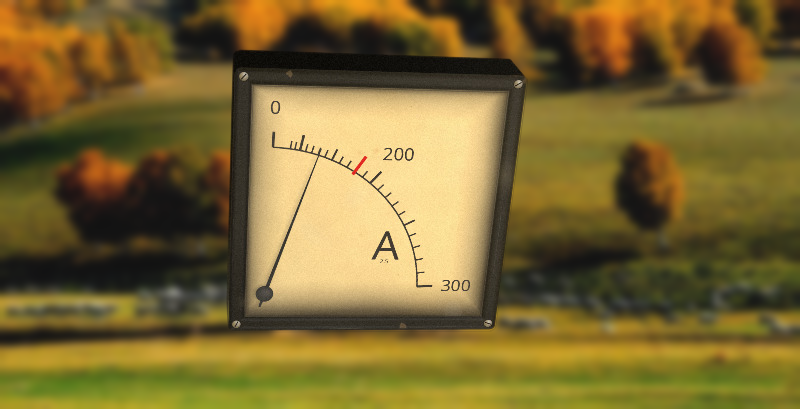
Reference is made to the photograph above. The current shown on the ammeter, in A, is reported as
130 A
